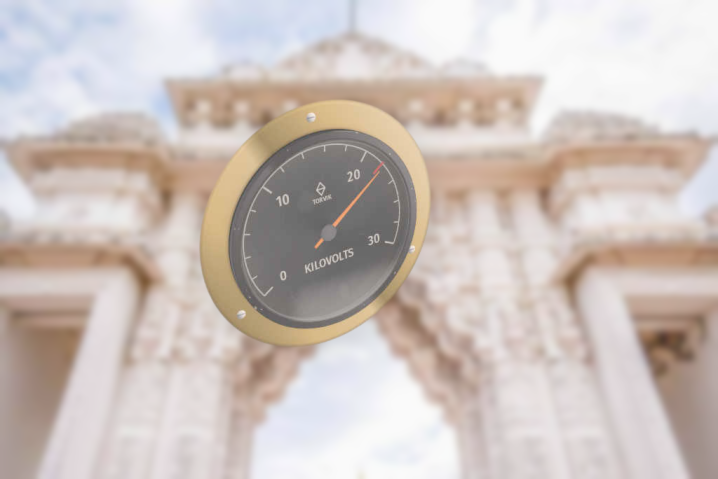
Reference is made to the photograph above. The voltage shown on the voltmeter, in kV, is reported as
22 kV
